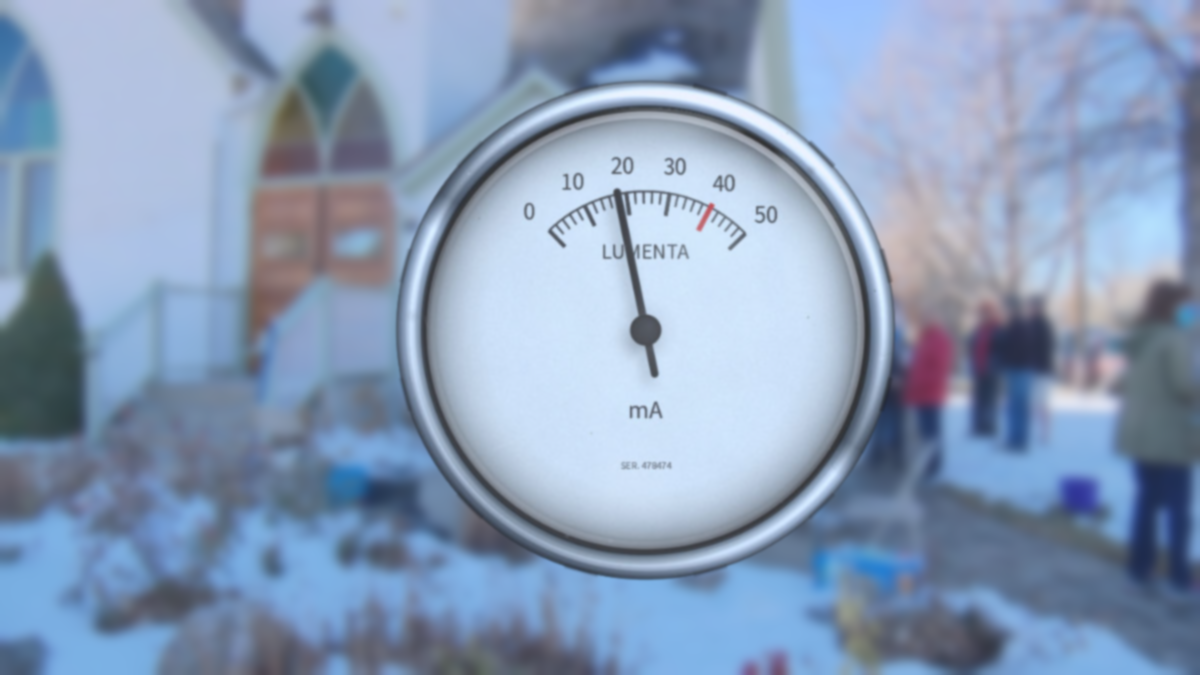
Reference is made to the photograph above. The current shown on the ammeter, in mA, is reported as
18 mA
